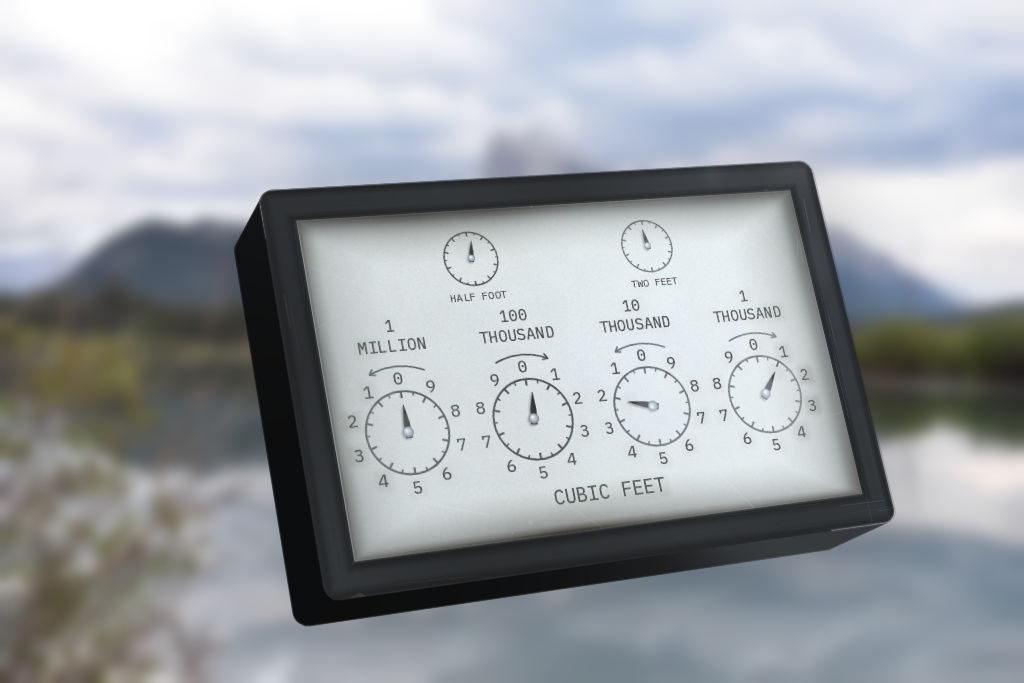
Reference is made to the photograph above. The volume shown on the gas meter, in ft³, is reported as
2100 ft³
